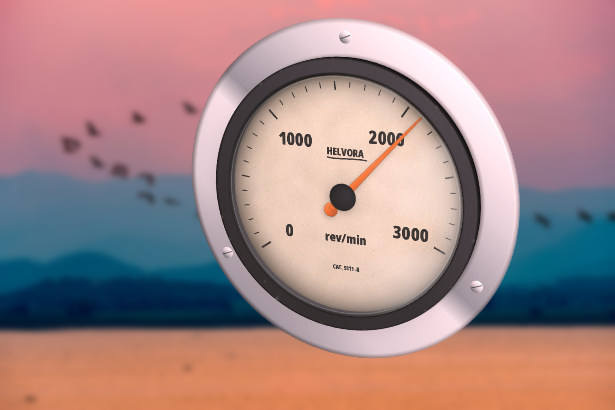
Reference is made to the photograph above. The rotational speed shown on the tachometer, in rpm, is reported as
2100 rpm
